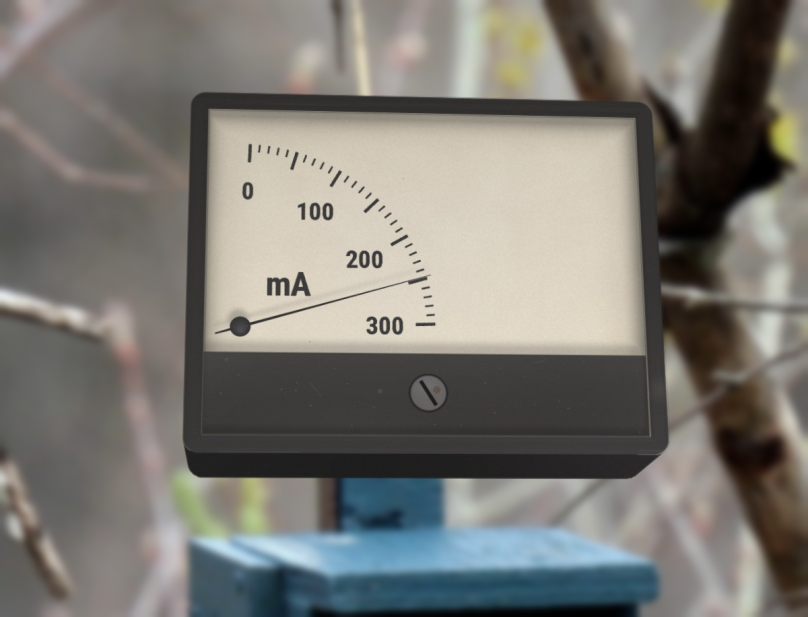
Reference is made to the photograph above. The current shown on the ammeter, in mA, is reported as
250 mA
